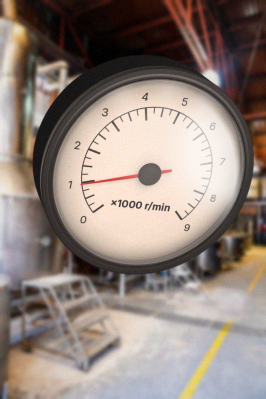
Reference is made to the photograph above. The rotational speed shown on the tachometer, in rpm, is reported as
1000 rpm
